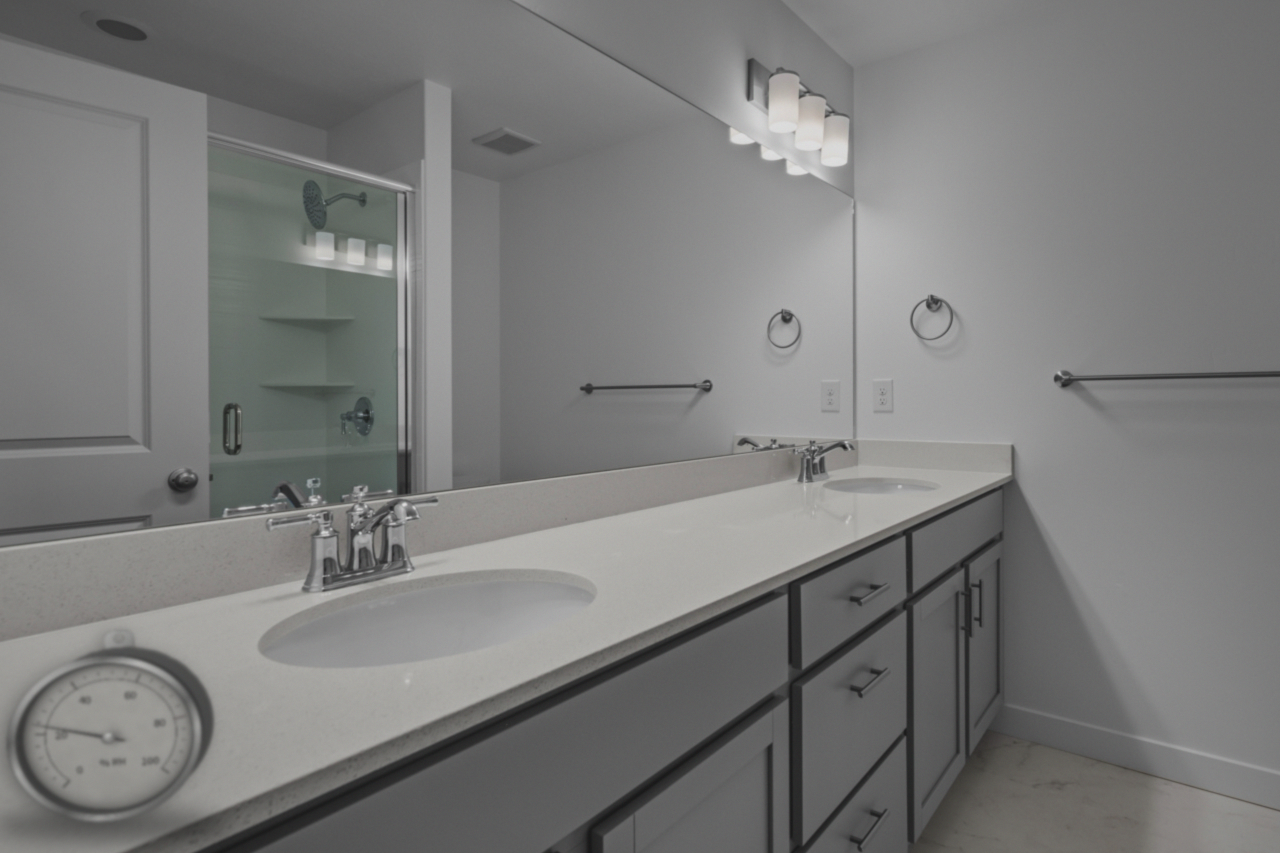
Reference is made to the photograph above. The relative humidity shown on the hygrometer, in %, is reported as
24 %
